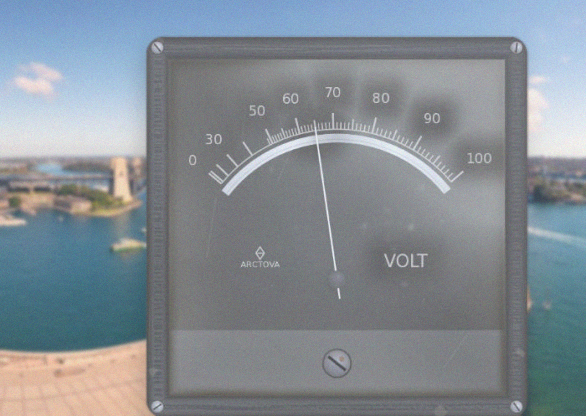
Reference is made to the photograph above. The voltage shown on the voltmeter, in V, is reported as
65 V
